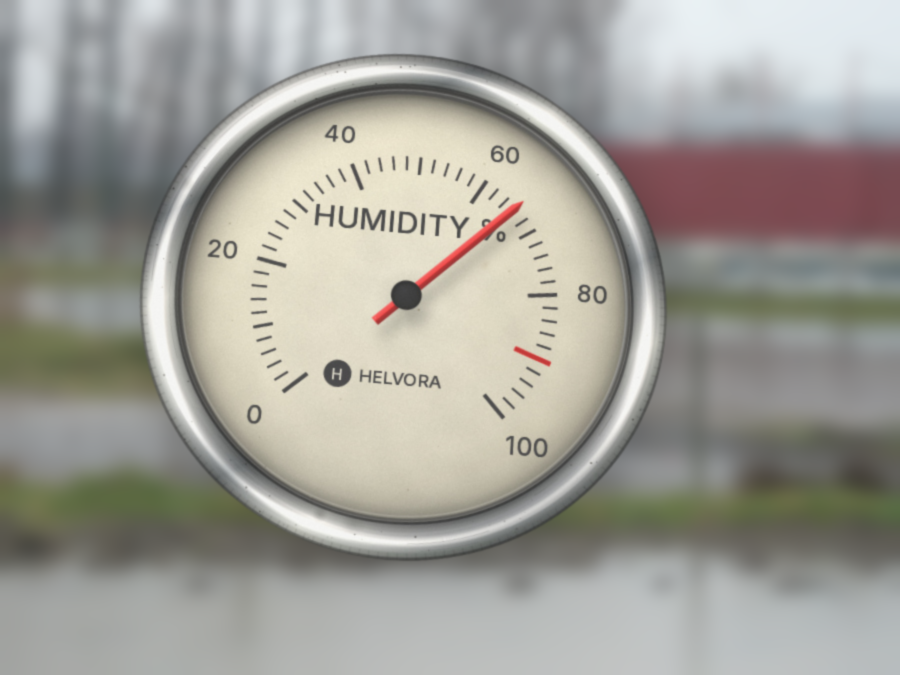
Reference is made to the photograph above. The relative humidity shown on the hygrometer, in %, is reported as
66 %
